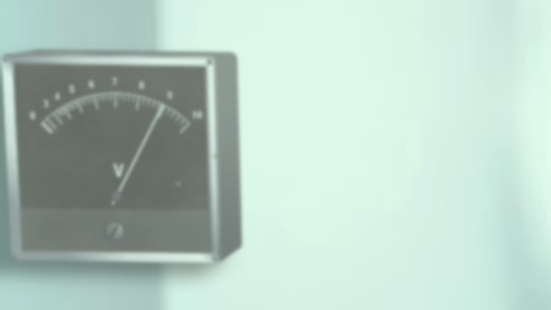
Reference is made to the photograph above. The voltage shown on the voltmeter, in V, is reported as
9 V
